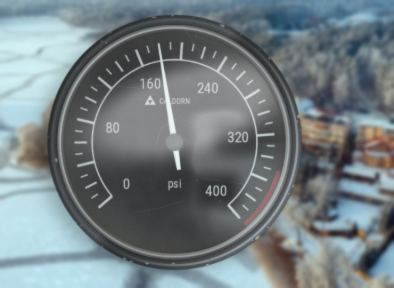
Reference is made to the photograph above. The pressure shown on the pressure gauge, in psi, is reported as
180 psi
